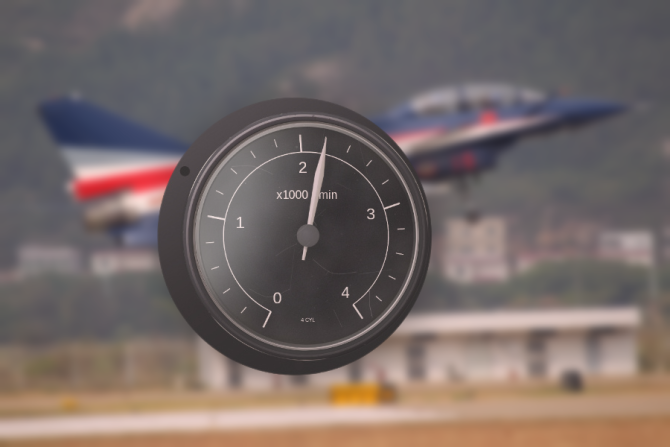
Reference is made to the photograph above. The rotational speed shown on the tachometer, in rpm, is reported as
2200 rpm
